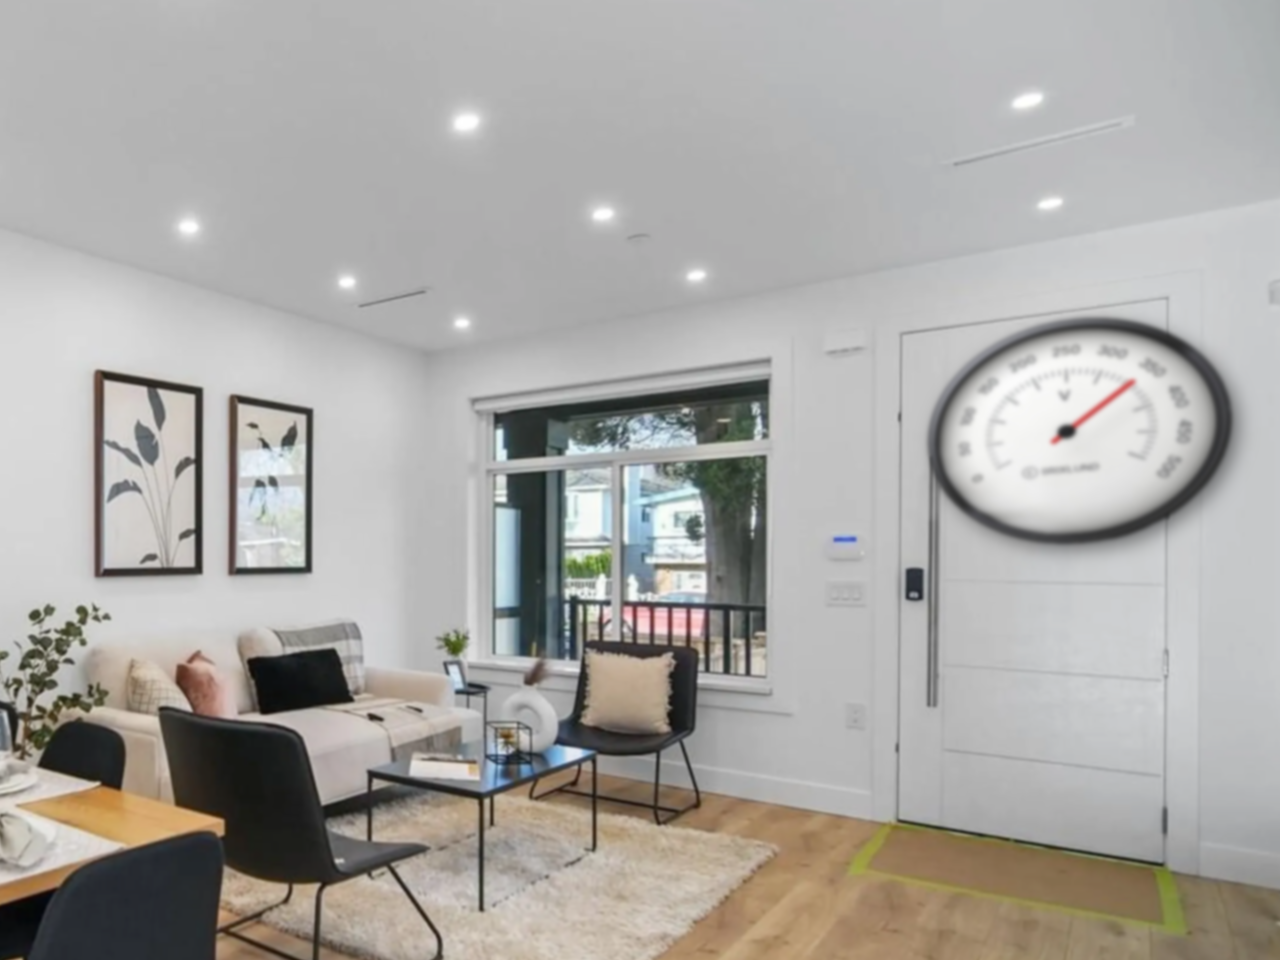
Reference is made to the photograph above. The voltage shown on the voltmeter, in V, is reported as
350 V
